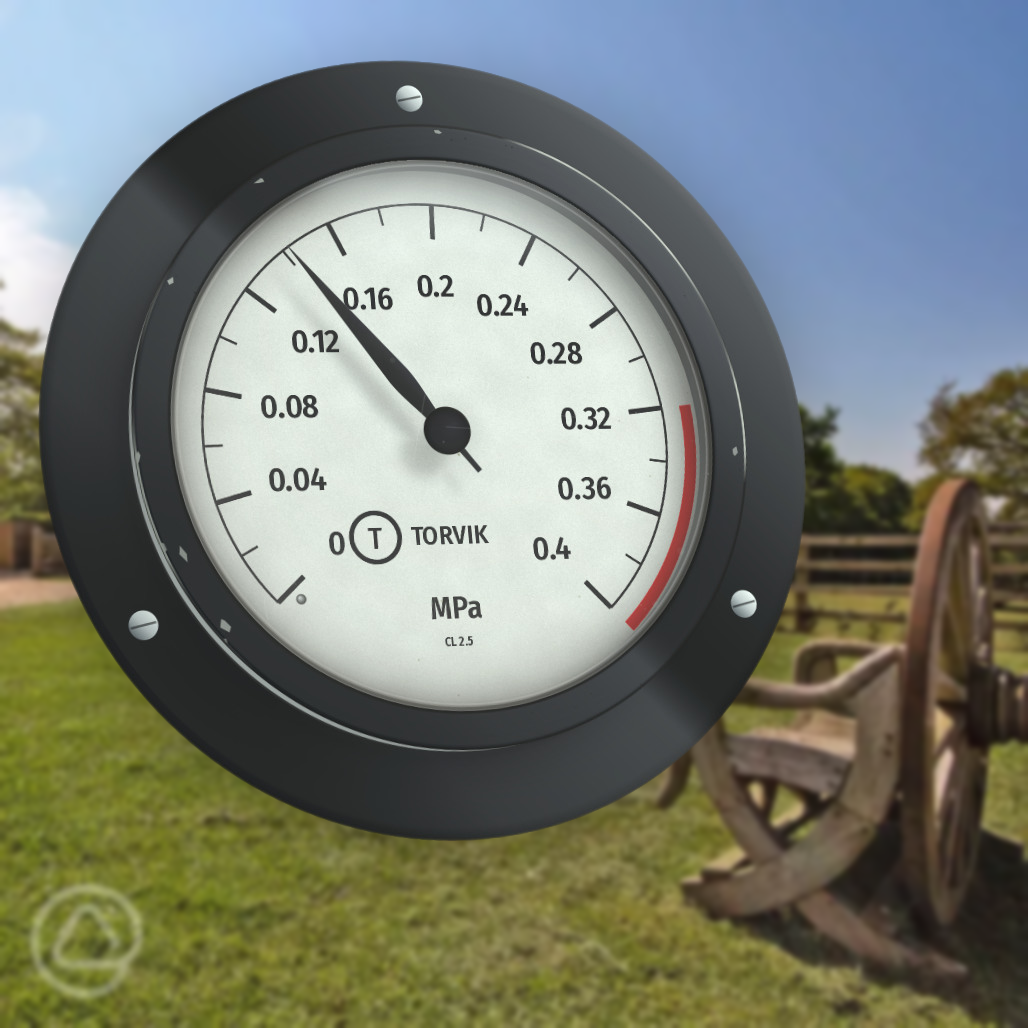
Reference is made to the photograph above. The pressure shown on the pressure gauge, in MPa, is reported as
0.14 MPa
